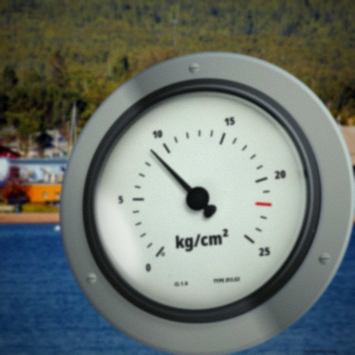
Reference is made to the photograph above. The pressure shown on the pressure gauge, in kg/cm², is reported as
9 kg/cm²
